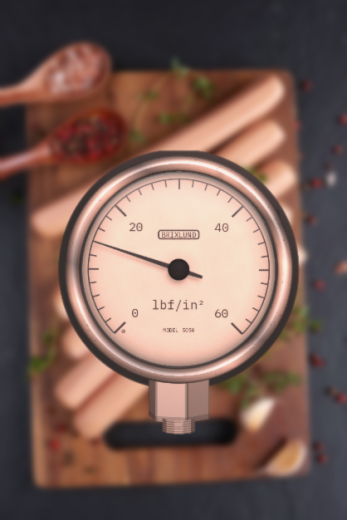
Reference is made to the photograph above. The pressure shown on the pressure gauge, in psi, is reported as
14 psi
